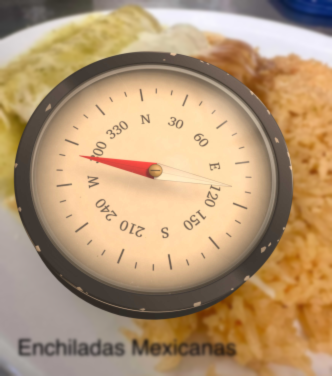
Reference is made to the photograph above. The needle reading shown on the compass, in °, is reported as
290 °
